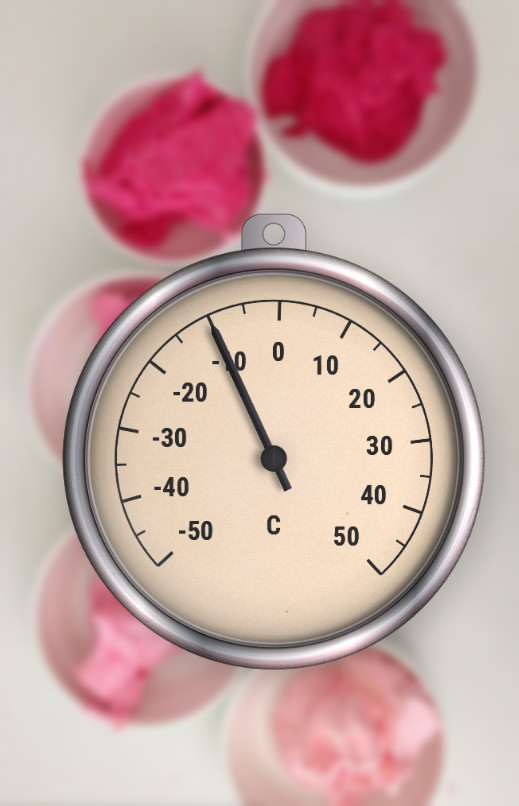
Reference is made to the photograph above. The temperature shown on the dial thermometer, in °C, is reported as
-10 °C
